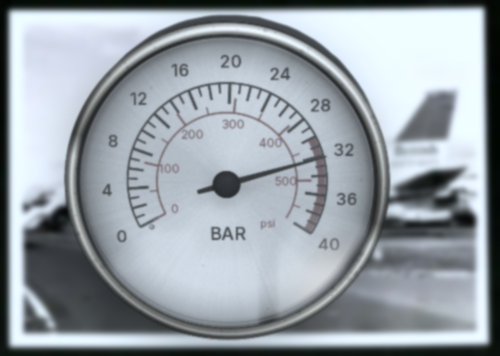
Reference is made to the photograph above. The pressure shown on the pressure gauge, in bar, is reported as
32 bar
